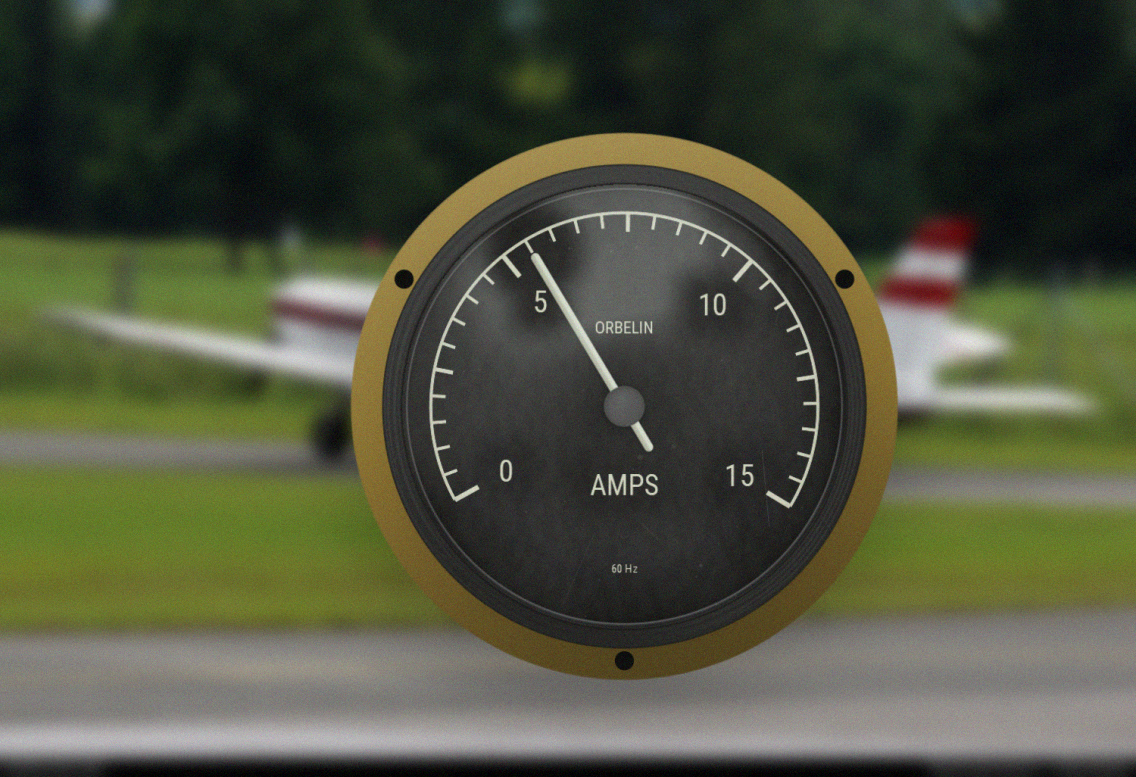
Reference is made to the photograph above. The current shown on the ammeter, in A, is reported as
5.5 A
